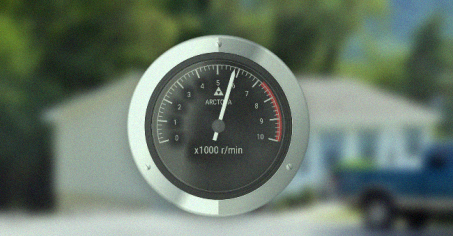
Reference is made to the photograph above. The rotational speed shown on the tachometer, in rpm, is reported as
5800 rpm
